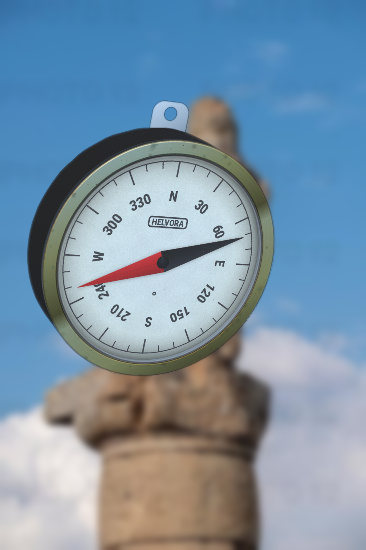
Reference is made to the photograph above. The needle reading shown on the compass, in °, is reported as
250 °
